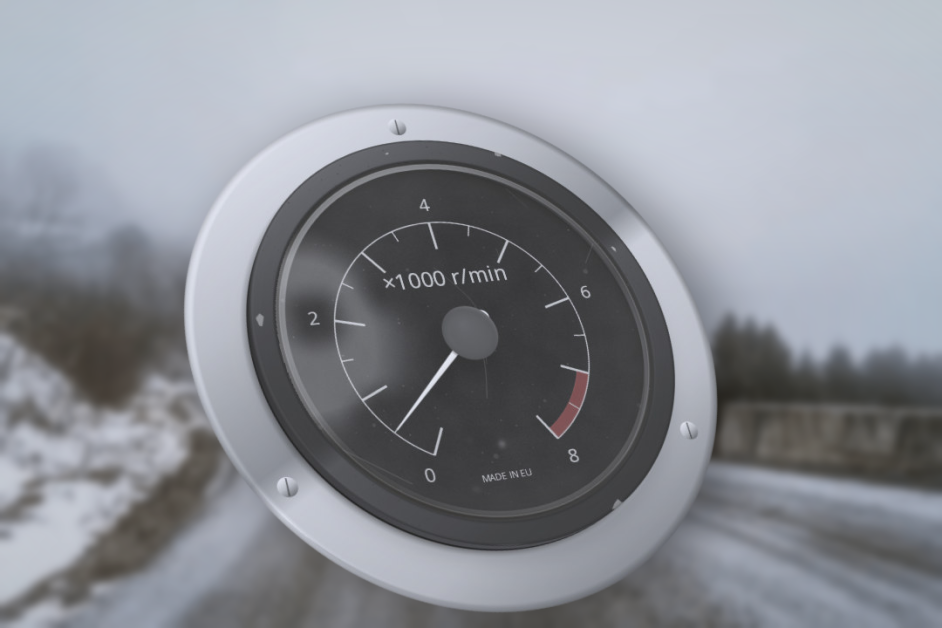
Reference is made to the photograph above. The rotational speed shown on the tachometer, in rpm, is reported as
500 rpm
